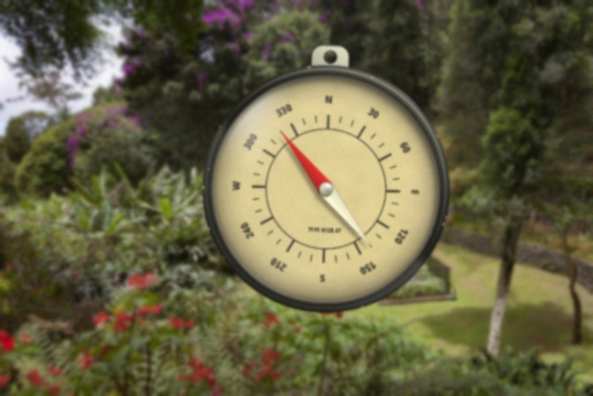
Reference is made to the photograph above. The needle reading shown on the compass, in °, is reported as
320 °
